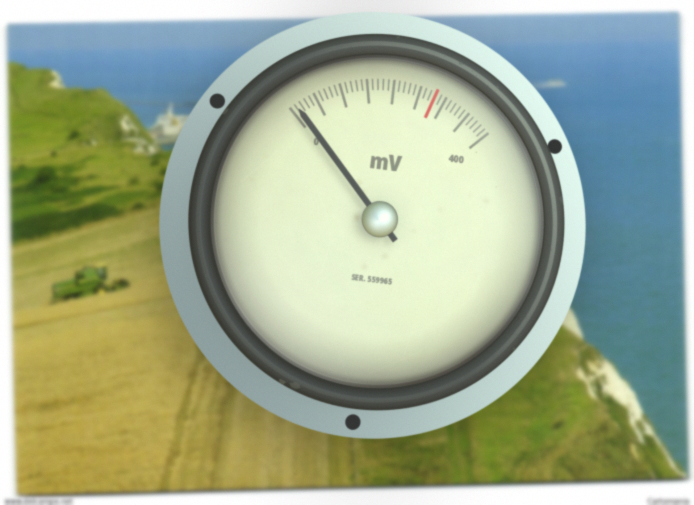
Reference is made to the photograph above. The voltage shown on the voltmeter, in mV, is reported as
10 mV
